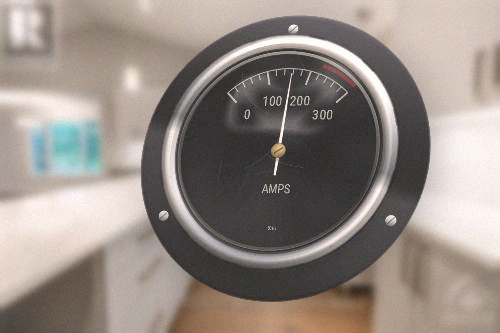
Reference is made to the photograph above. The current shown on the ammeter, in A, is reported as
160 A
